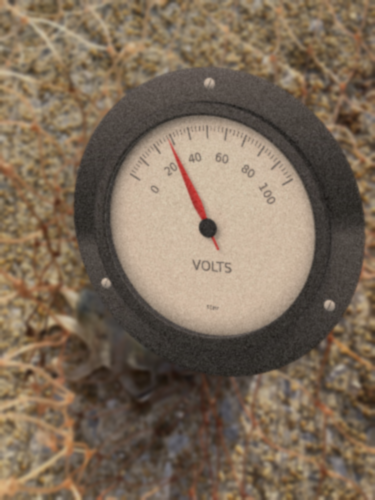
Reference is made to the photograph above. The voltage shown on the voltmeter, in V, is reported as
30 V
